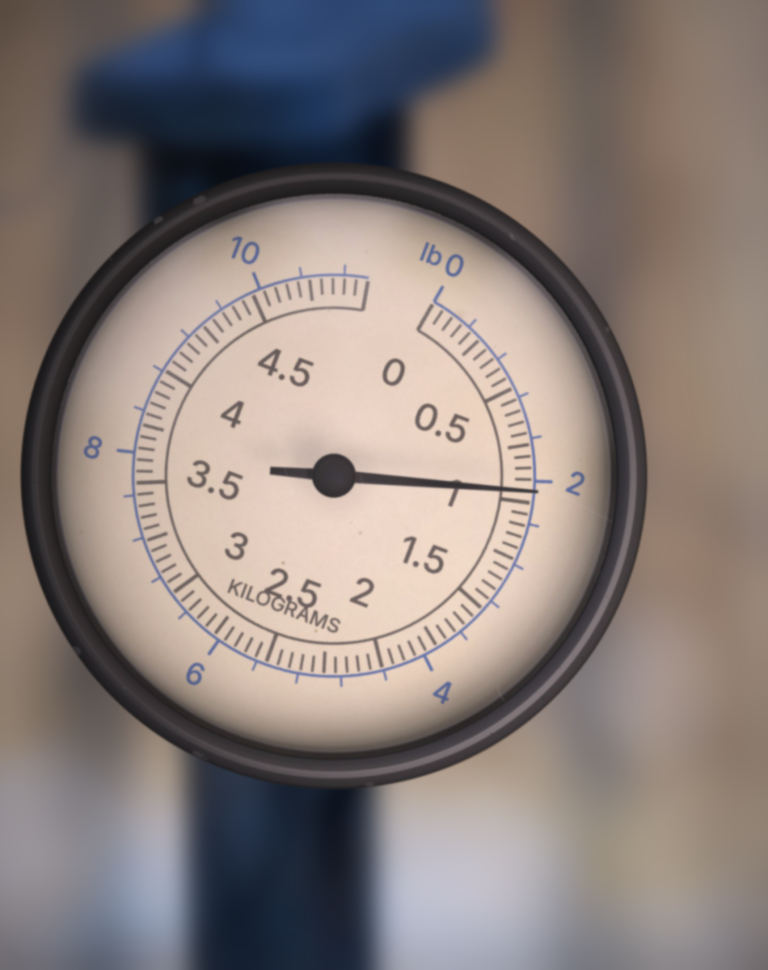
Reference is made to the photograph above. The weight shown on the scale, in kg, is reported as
0.95 kg
